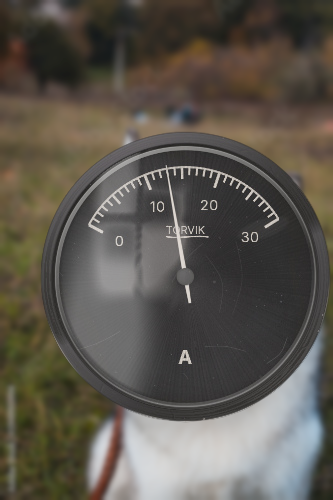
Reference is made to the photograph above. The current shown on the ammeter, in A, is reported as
13 A
